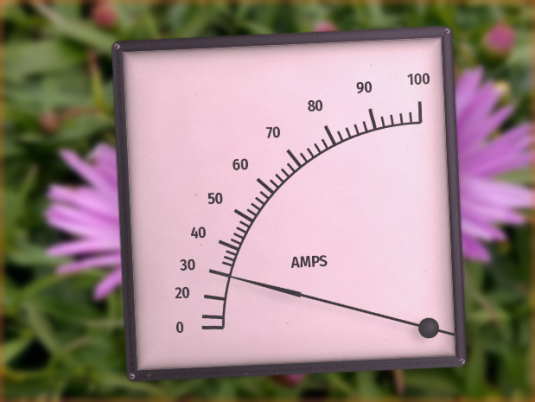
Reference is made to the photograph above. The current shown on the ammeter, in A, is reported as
30 A
